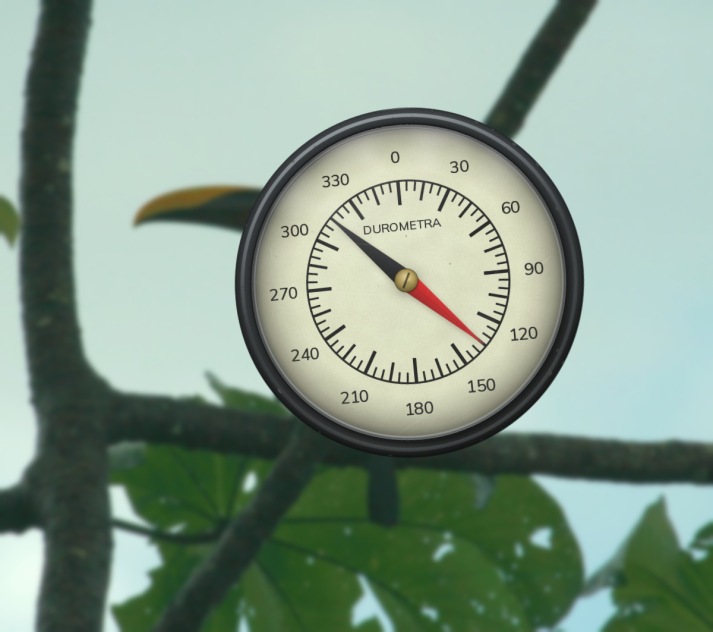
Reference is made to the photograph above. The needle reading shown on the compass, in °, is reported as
135 °
